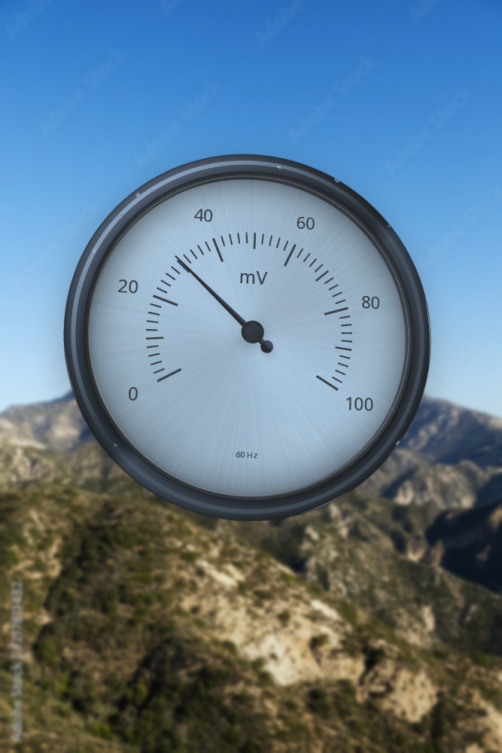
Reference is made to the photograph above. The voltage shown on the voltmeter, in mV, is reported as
30 mV
